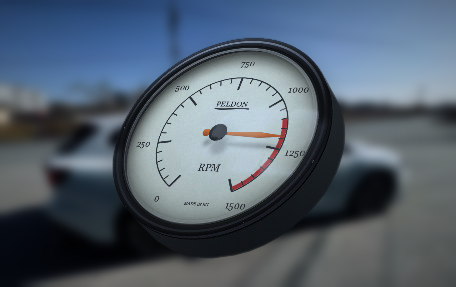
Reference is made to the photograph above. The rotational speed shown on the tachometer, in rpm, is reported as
1200 rpm
